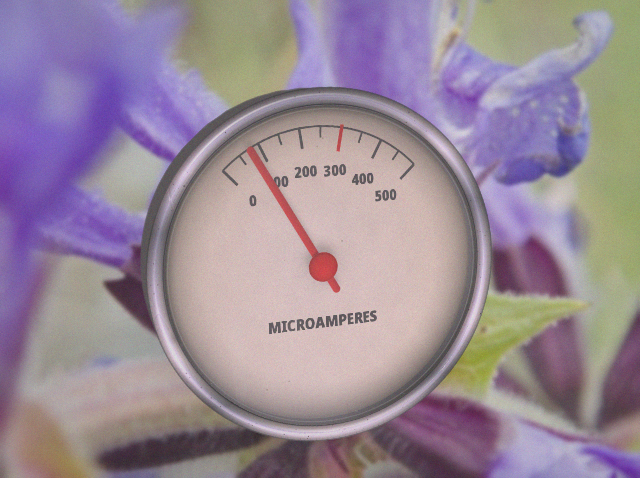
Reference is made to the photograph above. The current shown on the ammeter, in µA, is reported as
75 µA
